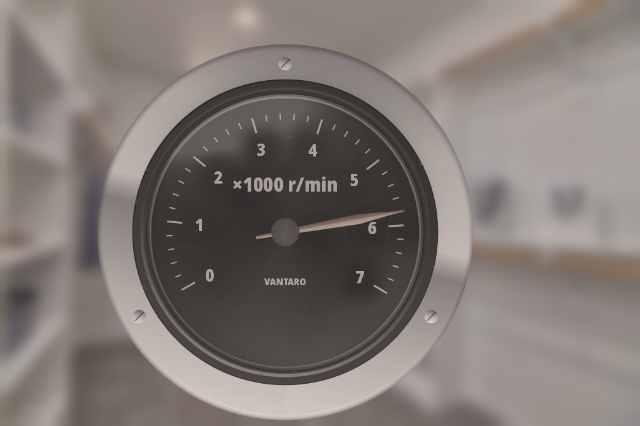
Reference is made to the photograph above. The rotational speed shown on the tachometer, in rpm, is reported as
5800 rpm
